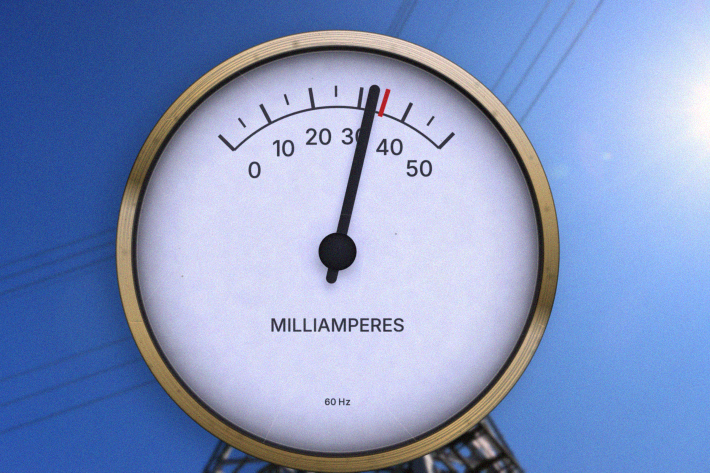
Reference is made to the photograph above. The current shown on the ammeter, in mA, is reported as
32.5 mA
